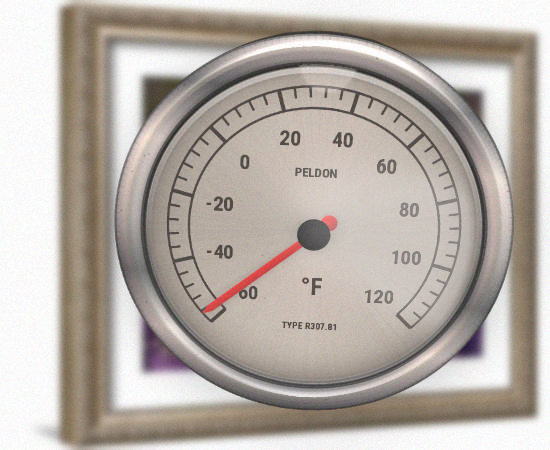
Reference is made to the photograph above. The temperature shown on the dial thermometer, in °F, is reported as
-56 °F
